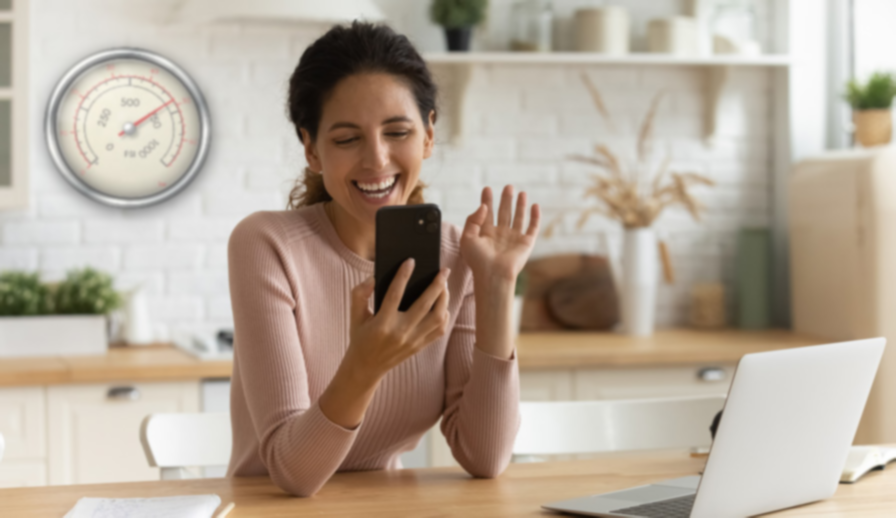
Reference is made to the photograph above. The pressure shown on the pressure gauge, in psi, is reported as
700 psi
